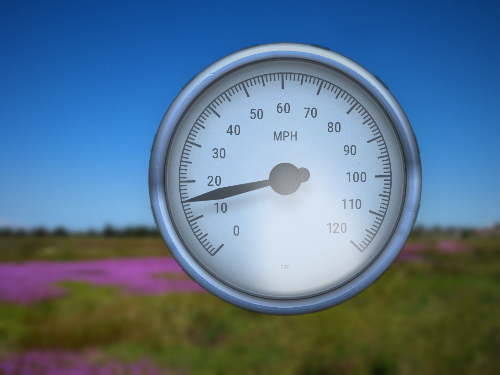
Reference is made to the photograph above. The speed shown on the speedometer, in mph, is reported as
15 mph
